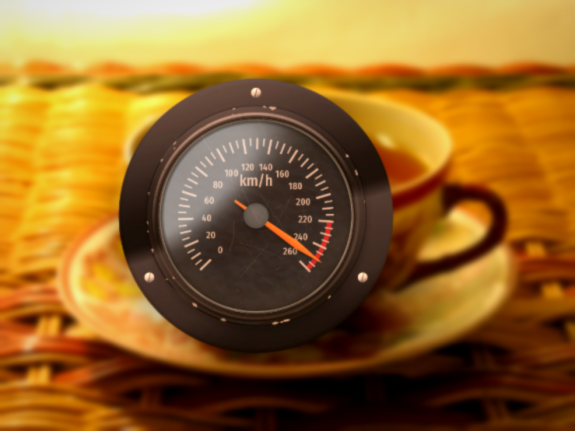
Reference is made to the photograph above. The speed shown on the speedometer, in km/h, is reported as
250 km/h
